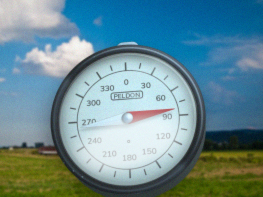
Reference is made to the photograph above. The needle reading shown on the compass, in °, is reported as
82.5 °
